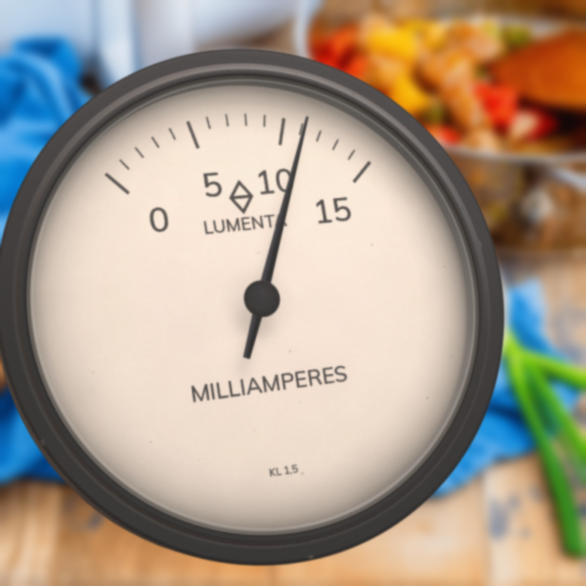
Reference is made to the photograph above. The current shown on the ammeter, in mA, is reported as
11 mA
